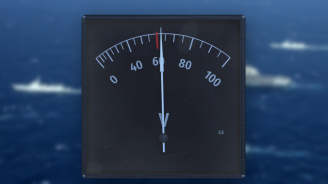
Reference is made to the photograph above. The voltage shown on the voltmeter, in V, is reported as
62.5 V
